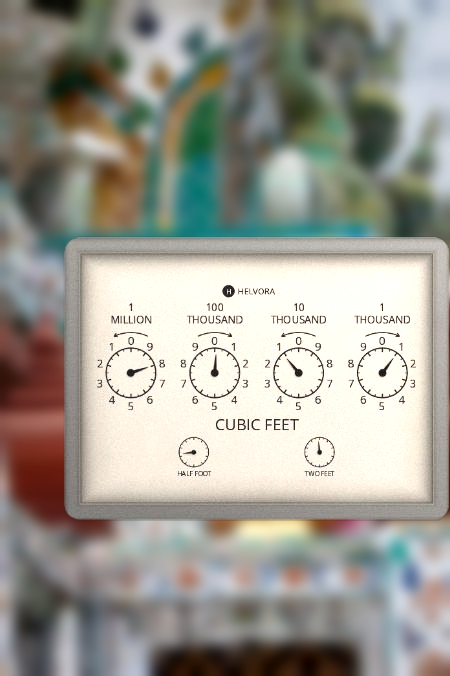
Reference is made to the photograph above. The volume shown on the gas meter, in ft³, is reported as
801100 ft³
